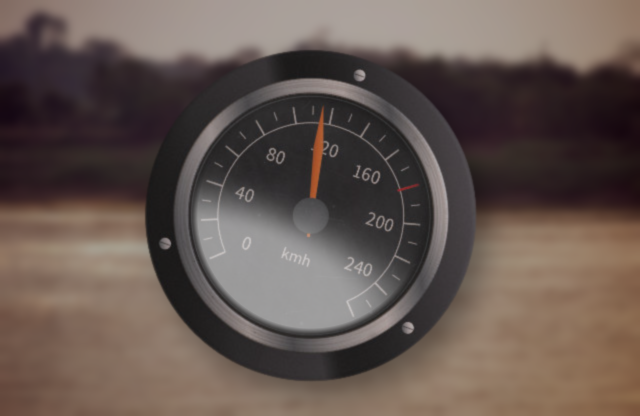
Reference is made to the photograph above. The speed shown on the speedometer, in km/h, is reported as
115 km/h
